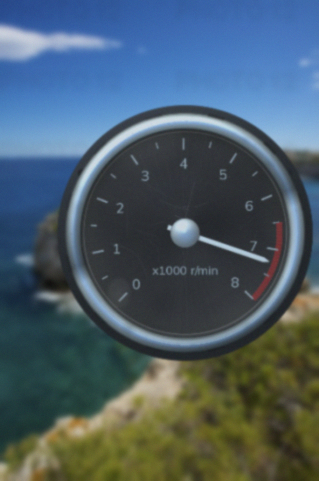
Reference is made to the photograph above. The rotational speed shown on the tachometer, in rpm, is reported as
7250 rpm
